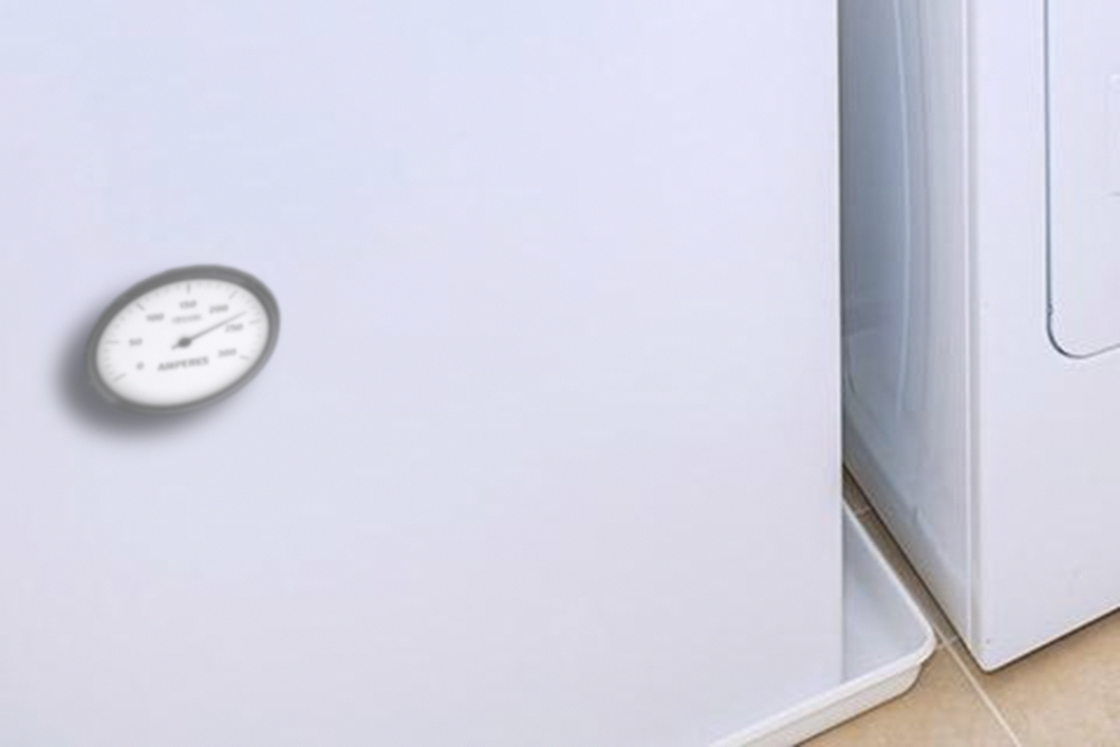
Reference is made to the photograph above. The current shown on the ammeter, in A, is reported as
230 A
